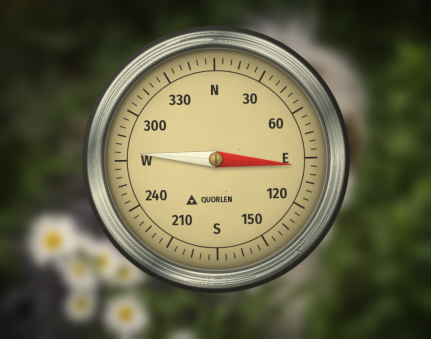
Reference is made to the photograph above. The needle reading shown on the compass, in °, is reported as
95 °
